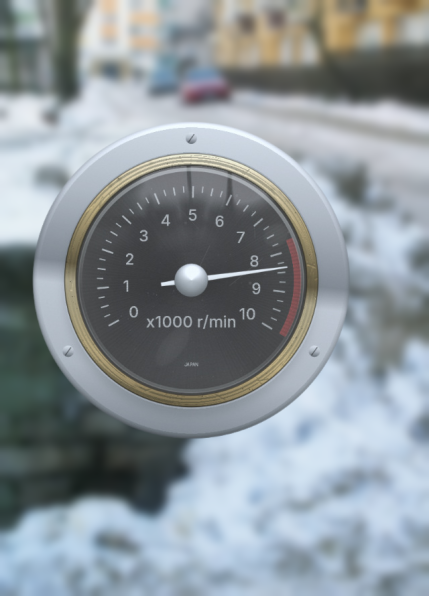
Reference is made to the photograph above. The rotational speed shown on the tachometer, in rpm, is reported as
8375 rpm
